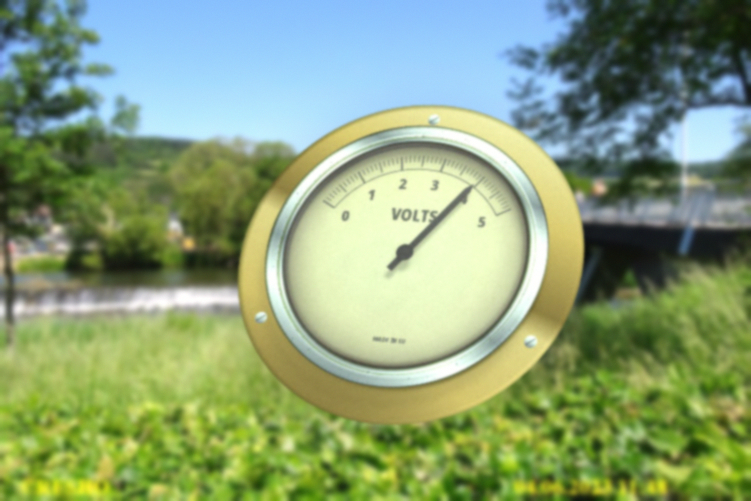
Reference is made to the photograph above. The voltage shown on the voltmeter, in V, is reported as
4 V
